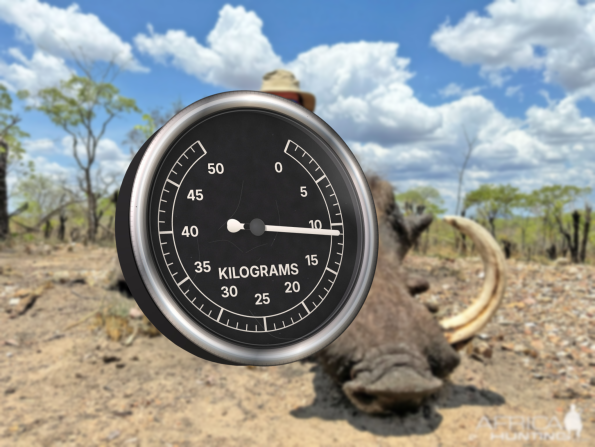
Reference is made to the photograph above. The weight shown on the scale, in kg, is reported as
11 kg
